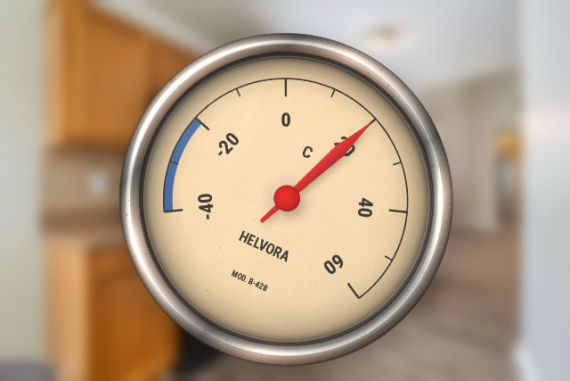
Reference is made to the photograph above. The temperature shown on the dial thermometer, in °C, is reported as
20 °C
